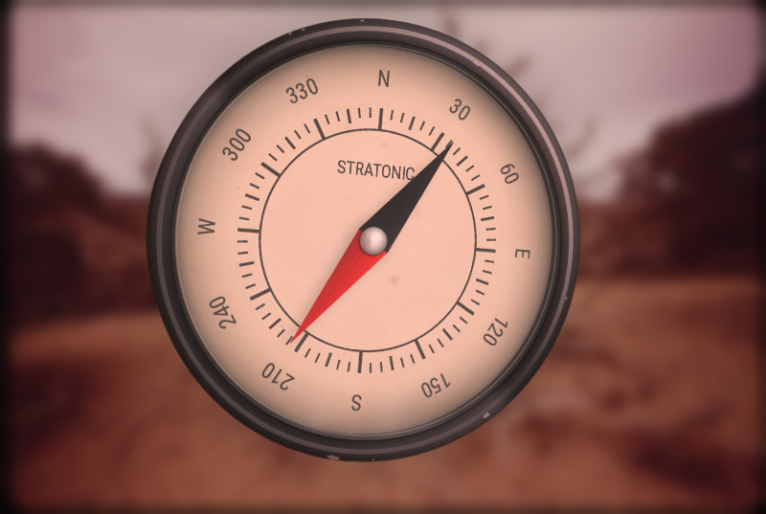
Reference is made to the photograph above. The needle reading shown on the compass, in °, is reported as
215 °
